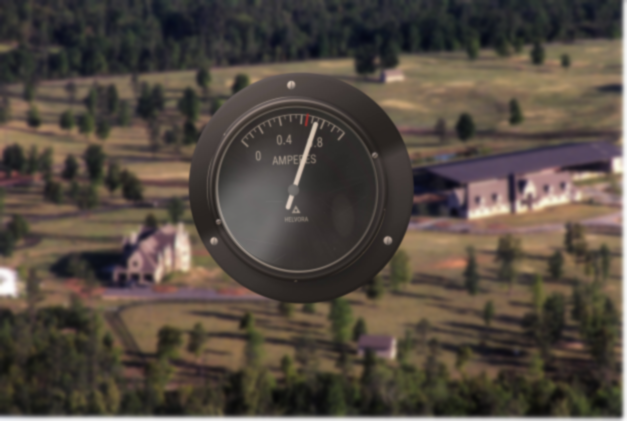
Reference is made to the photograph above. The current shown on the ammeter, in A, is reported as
0.75 A
